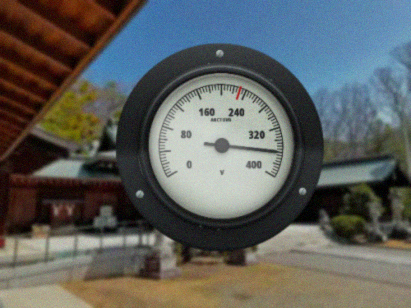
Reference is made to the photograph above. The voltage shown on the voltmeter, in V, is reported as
360 V
